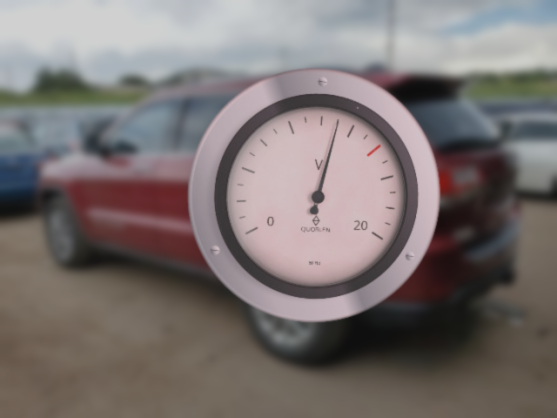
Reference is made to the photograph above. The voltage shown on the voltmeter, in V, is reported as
11 V
